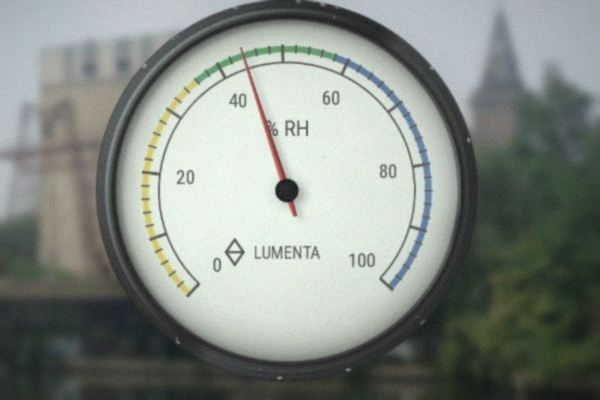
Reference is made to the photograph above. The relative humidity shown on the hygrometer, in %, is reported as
44 %
